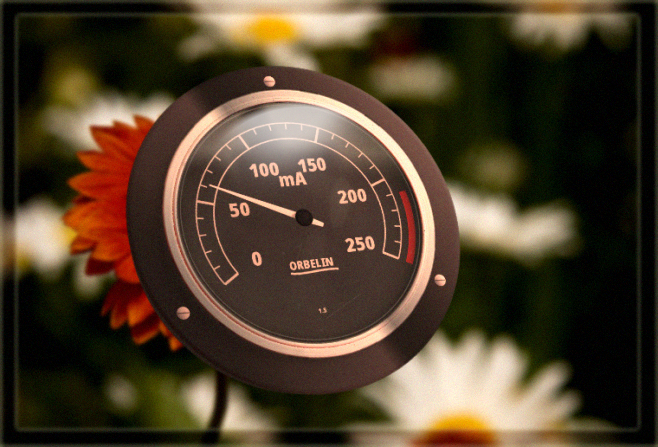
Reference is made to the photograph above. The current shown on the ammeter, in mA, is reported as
60 mA
